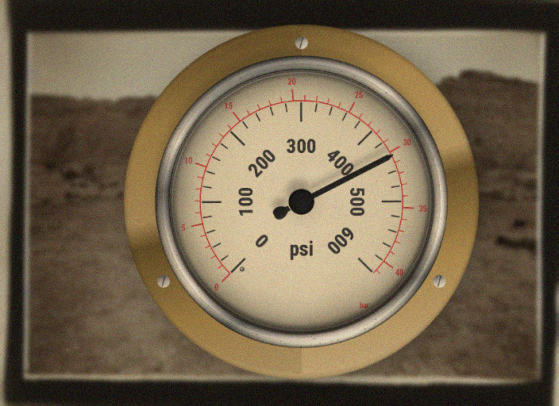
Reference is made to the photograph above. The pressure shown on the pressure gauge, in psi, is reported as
440 psi
